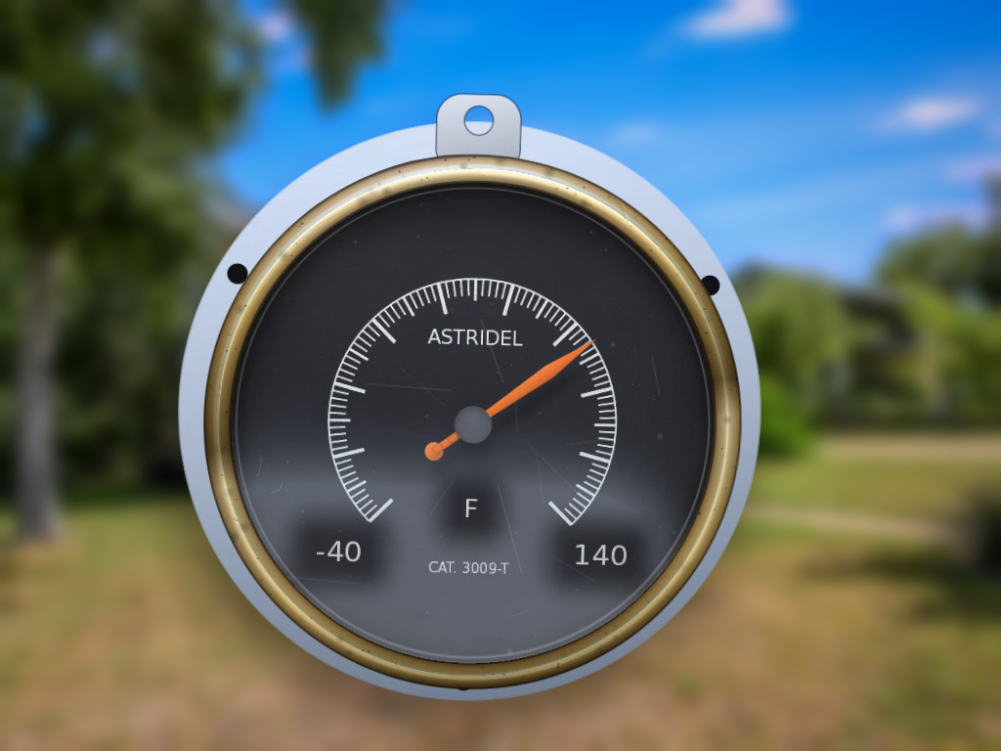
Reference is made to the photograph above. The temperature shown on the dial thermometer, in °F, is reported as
86 °F
